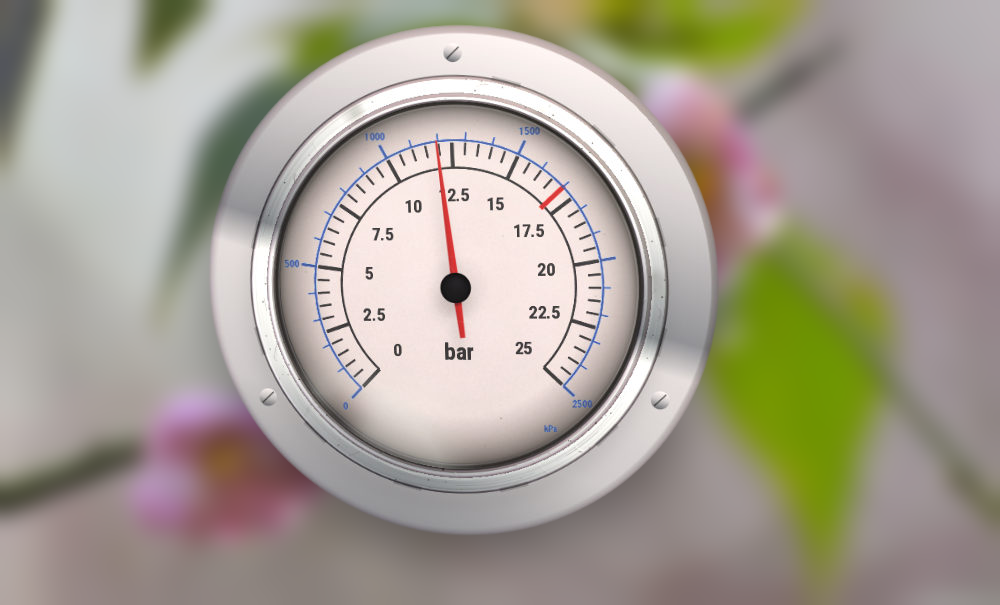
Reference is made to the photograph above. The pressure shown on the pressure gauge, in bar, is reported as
12 bar
